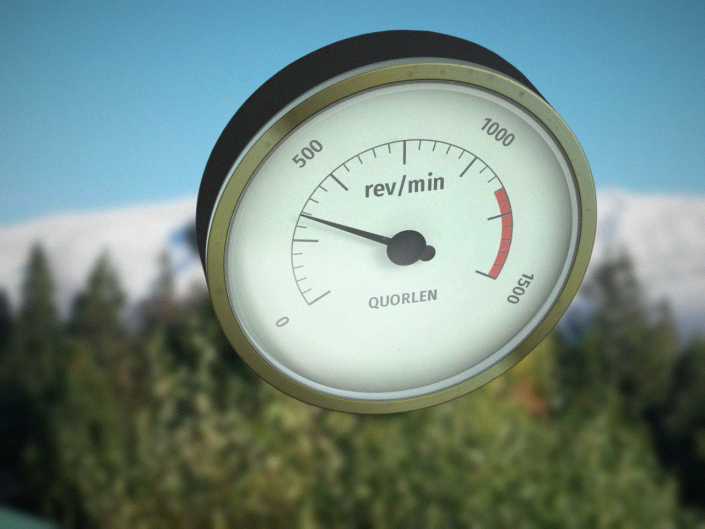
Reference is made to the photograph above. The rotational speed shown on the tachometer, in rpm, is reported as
350 rpm
